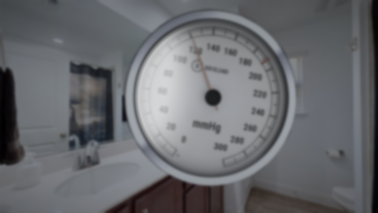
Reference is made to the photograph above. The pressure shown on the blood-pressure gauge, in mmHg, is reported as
120 mmHg
